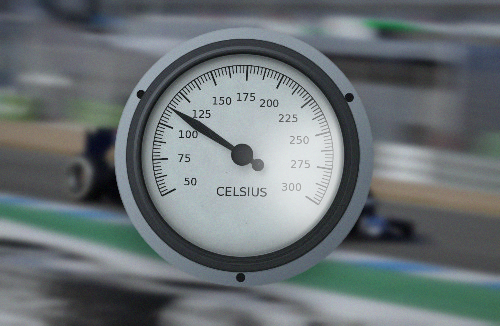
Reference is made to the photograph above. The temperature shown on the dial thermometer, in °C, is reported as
112.5 °C
